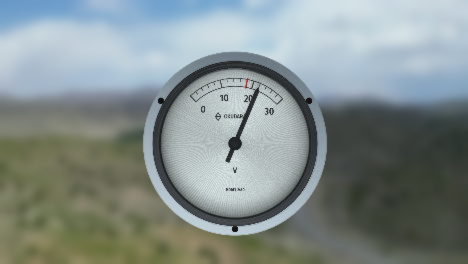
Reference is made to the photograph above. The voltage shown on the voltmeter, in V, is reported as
22 V
